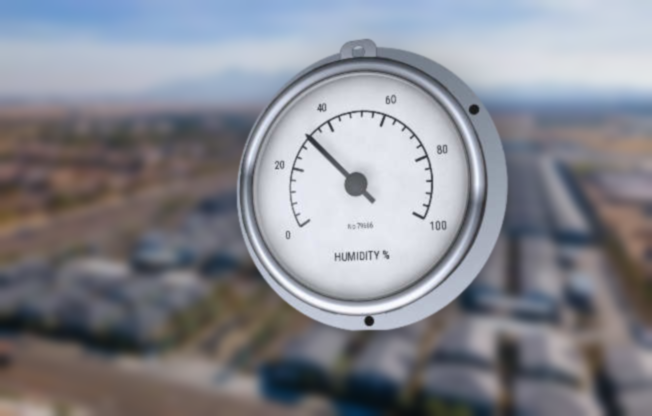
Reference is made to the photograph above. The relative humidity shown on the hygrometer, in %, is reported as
32 %
